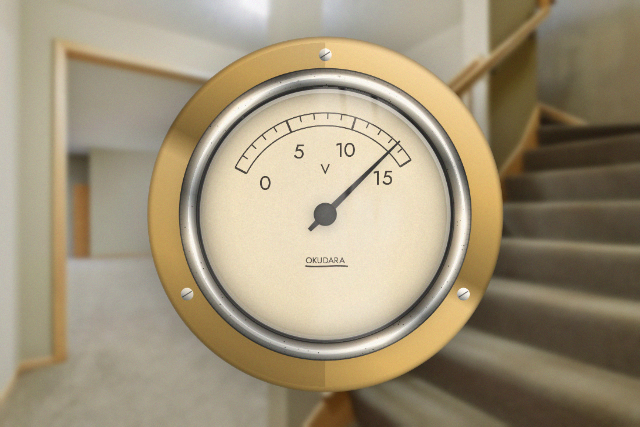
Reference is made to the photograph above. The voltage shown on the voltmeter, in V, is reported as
13.5 V
